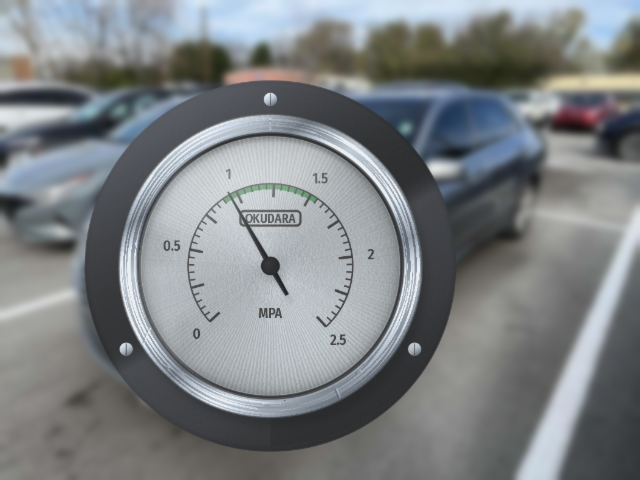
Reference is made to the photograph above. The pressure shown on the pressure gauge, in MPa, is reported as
0.95 MPa
